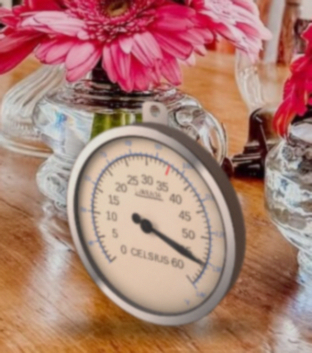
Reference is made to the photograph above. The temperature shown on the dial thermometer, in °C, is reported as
55 °C
